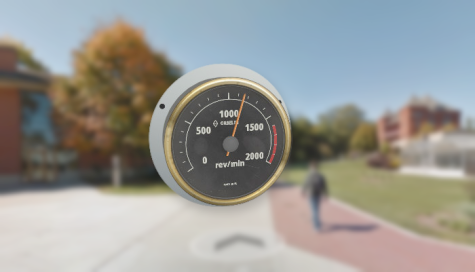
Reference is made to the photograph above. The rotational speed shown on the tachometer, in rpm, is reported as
1150 rpm
